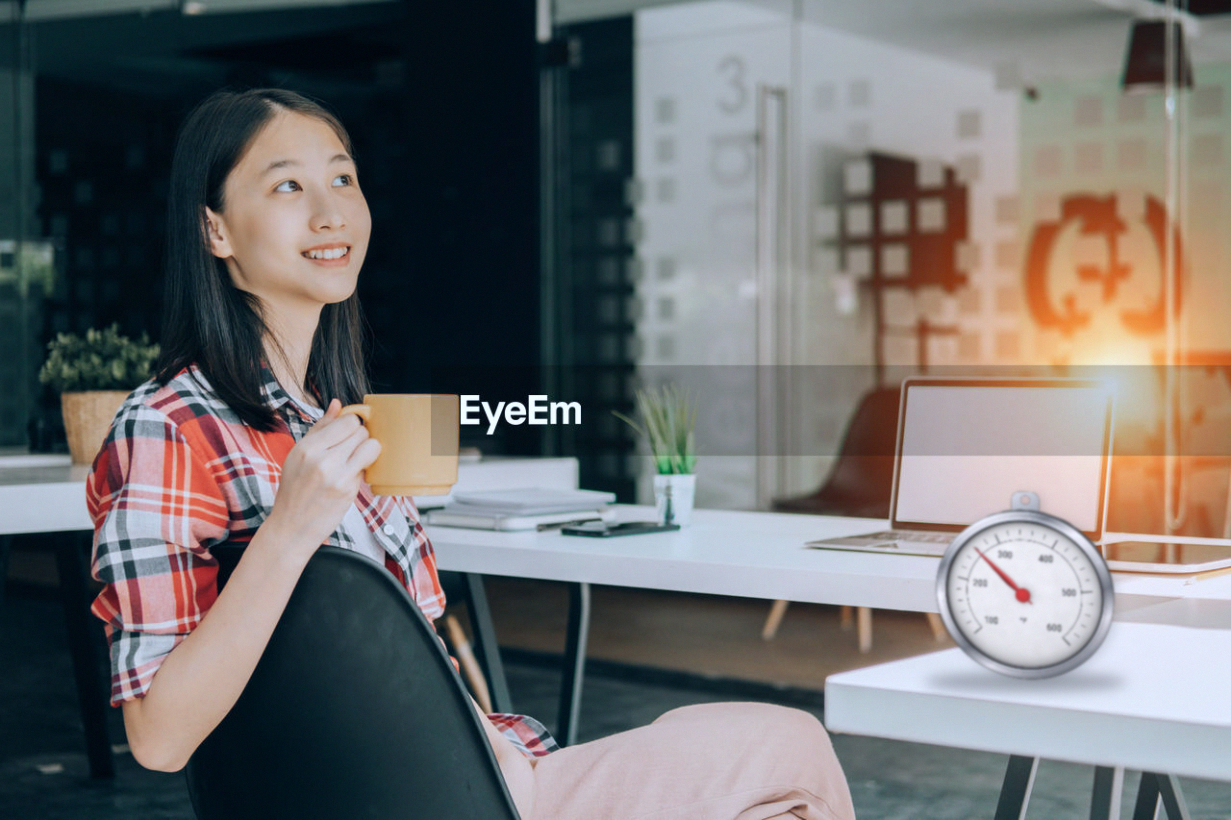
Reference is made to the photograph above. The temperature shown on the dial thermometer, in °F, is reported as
260 °F
